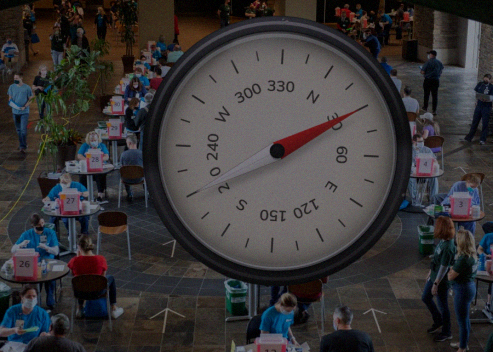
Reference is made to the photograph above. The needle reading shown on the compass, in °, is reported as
30 °
